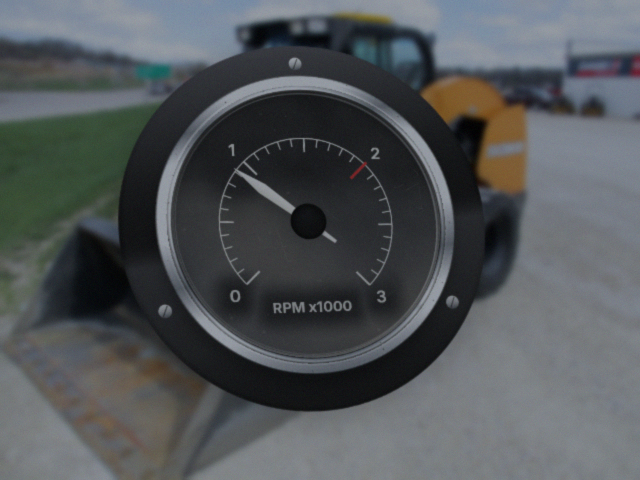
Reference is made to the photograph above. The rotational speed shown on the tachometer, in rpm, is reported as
900 rpm
